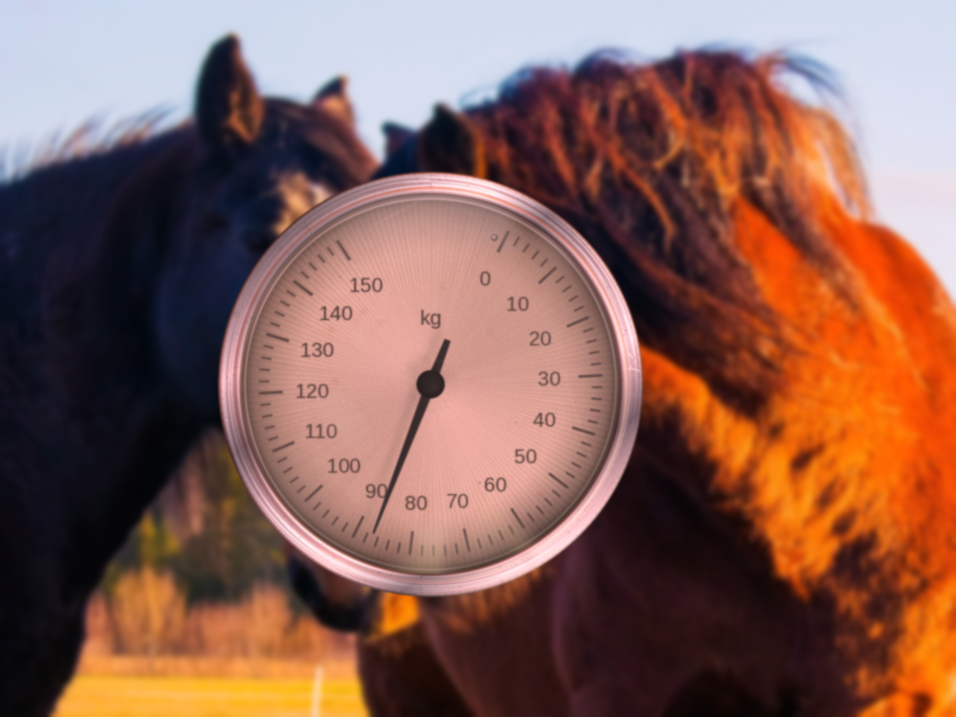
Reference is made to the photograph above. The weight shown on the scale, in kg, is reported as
87 kg
